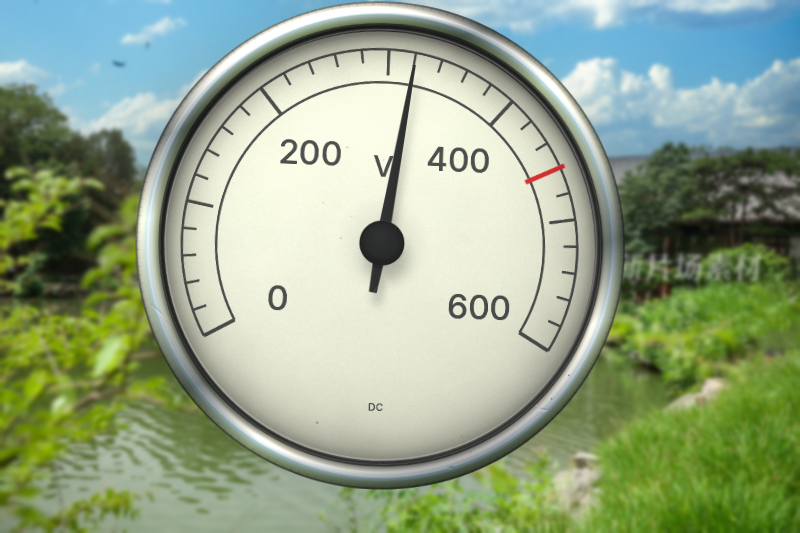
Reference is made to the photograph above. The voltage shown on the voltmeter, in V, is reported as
320 V
